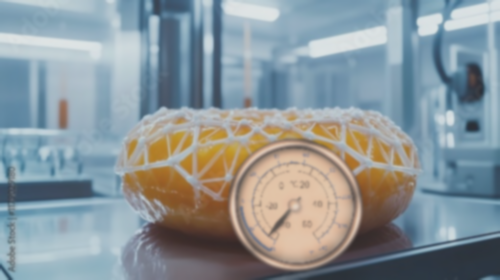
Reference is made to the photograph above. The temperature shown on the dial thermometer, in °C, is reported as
-36 °C
